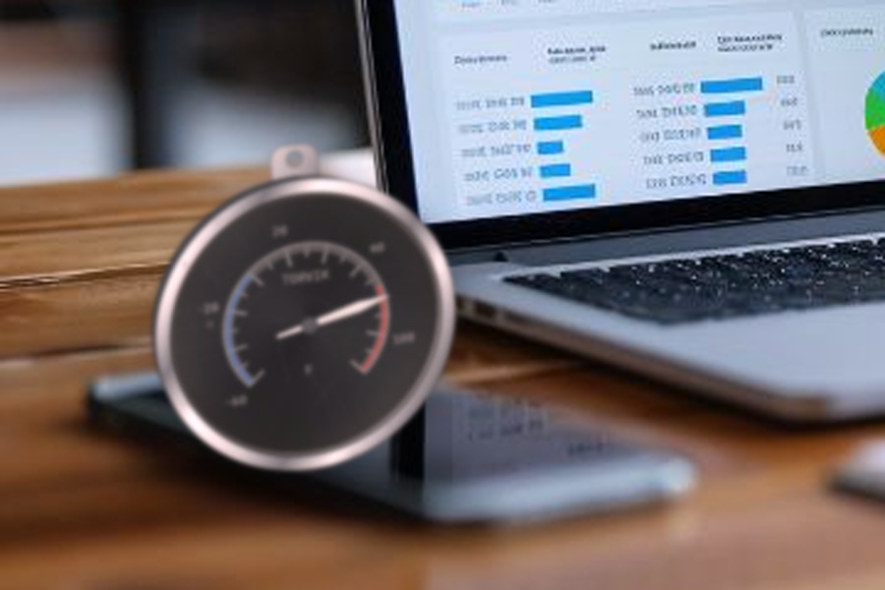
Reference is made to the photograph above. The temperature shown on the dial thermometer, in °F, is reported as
80 °F
